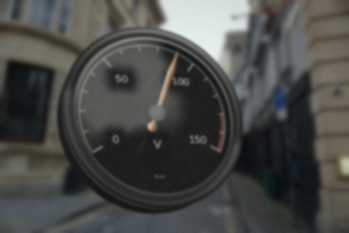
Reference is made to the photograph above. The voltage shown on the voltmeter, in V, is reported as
90 V
